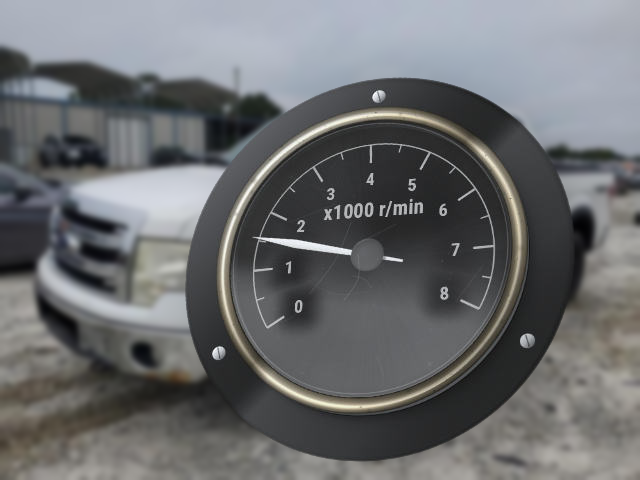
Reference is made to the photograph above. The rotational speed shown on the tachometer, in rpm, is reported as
1500 rpm
